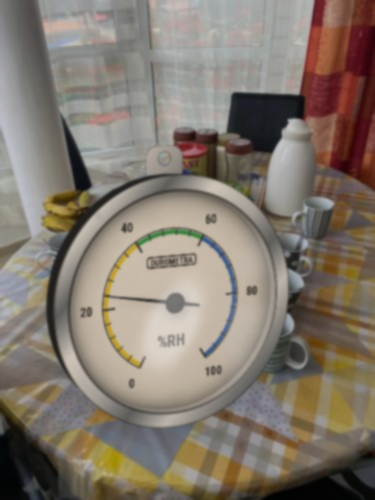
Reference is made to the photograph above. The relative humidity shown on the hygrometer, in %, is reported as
24 %
